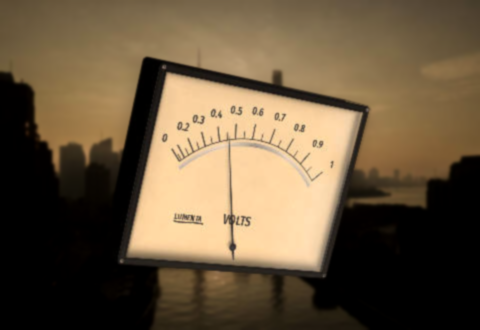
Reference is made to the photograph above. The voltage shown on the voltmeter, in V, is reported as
0.45 V
